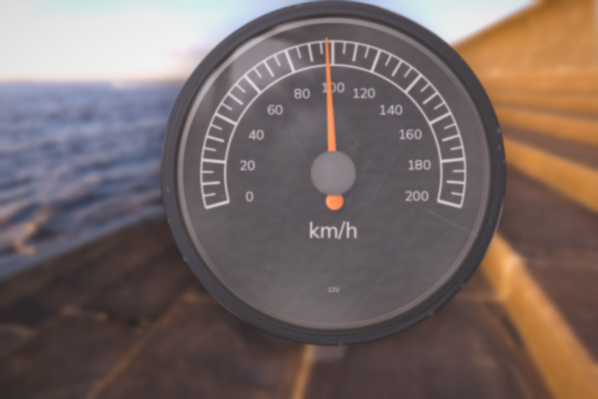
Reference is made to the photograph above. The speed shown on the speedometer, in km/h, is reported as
97.5 km/h
